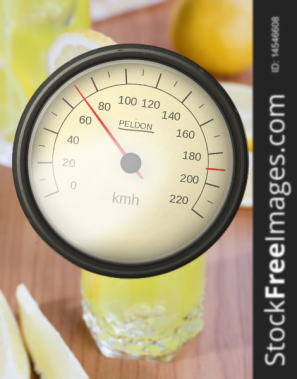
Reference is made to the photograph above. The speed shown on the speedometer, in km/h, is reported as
70 km/h
